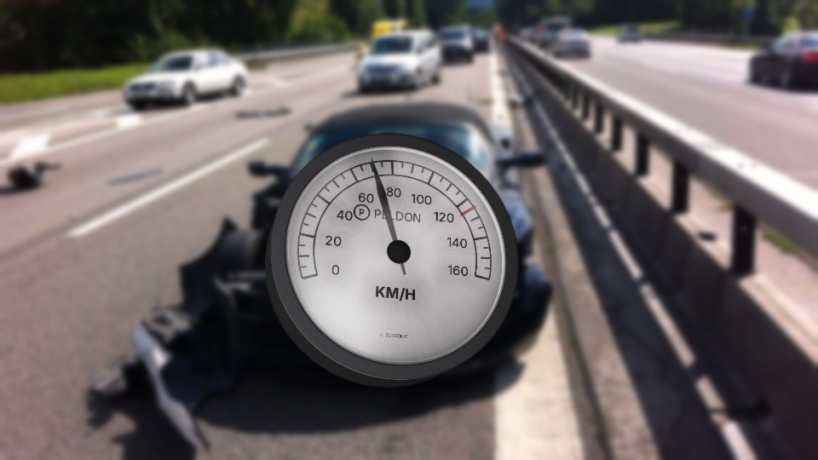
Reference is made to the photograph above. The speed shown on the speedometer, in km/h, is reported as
70 km/h
